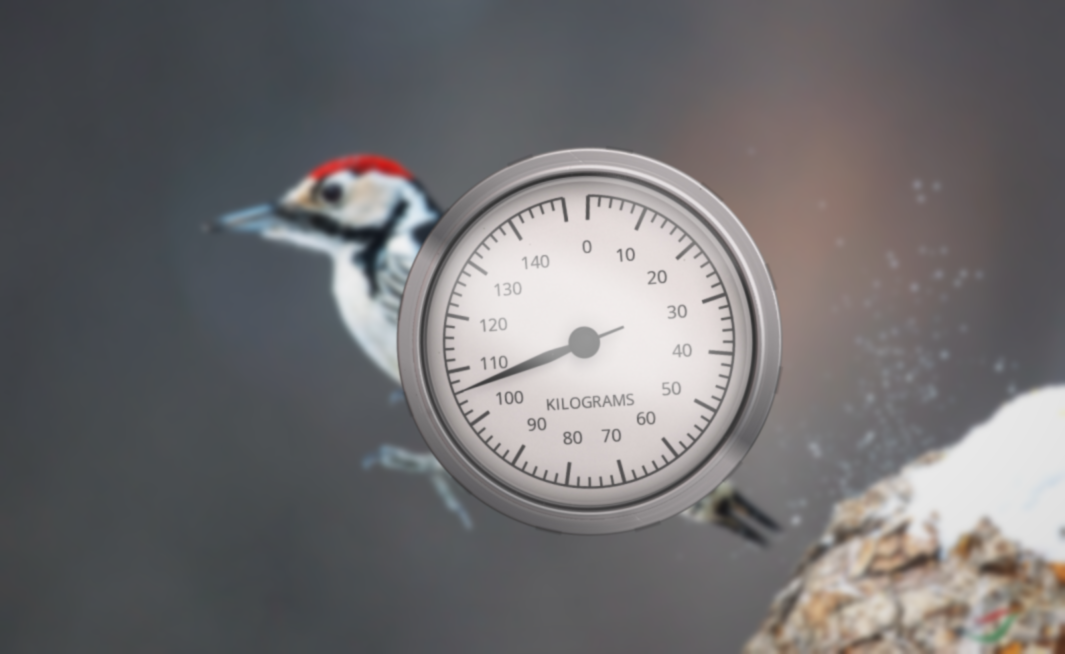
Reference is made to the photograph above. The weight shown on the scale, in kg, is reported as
106 kg
